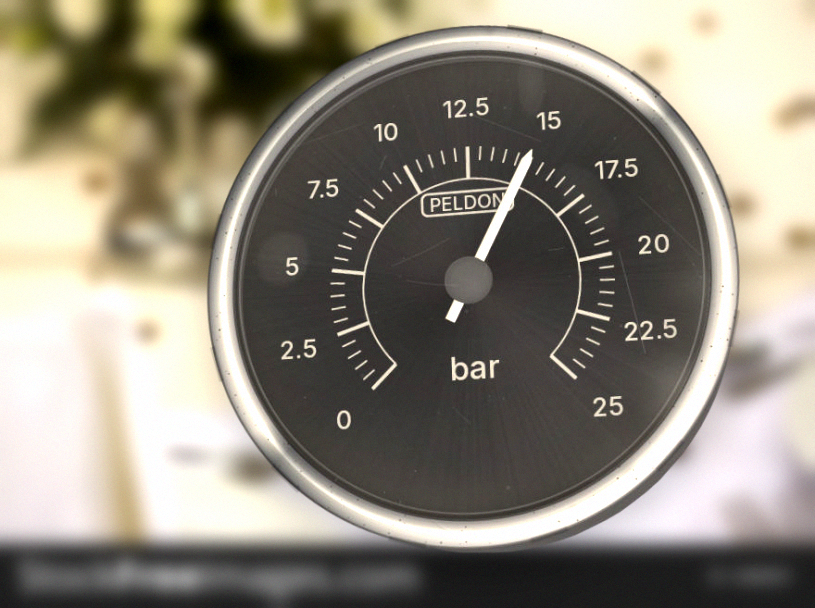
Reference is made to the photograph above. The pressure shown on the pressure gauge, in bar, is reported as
15 bar
